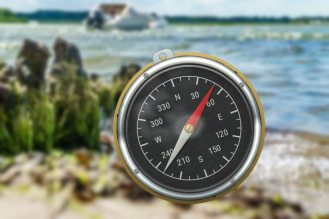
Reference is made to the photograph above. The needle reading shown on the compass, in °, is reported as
50 °
